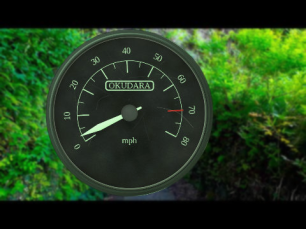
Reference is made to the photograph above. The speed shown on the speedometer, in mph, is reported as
2.5 mph
